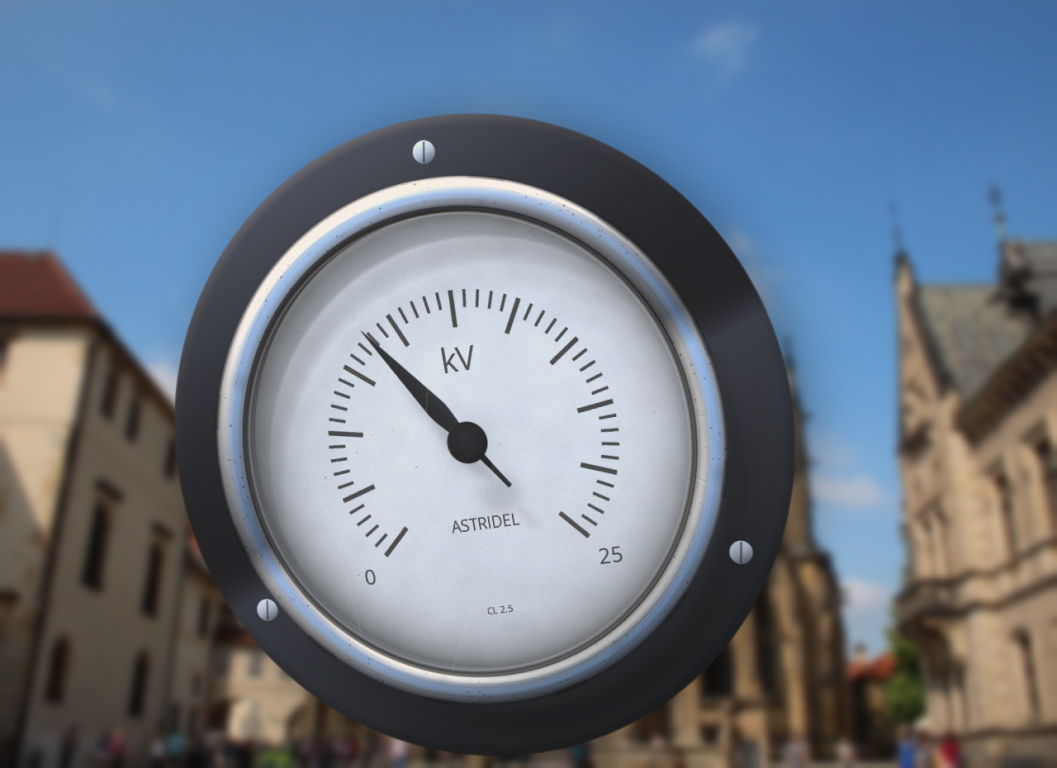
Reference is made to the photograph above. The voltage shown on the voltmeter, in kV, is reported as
9 kV
